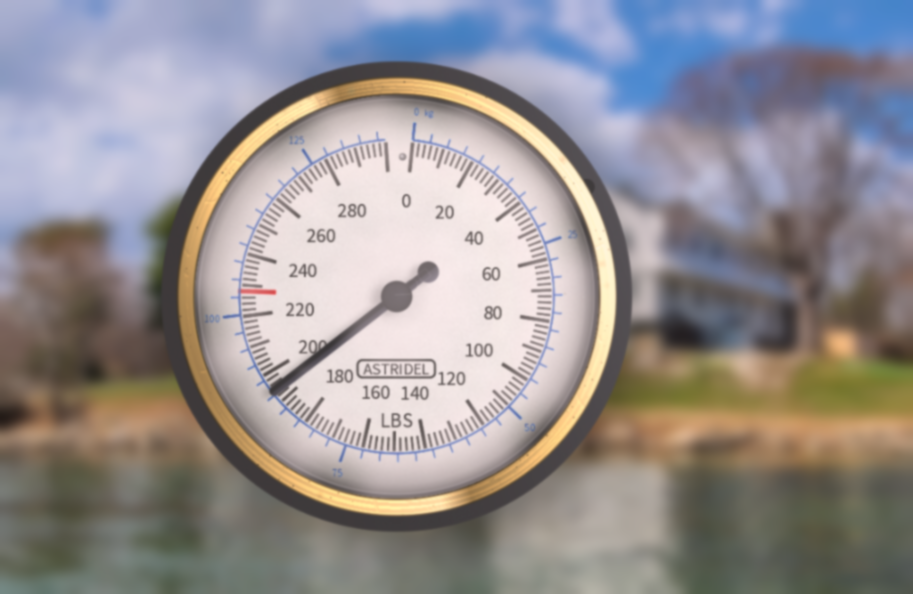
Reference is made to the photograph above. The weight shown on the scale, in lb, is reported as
194 lb
